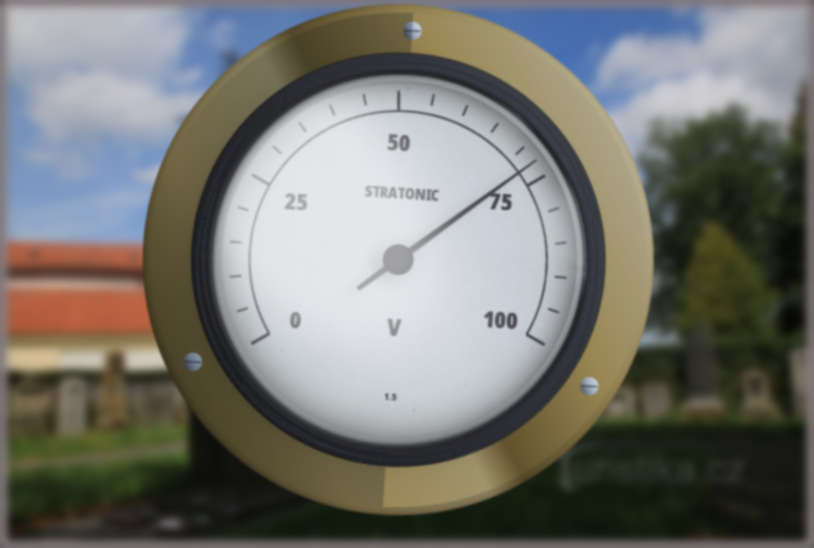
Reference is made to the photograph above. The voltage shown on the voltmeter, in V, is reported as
72.5 V
